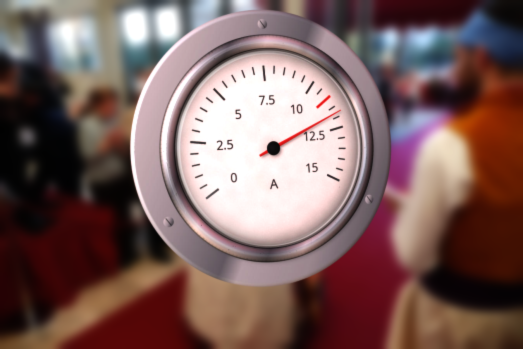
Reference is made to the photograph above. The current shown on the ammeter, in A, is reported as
11.75 A
